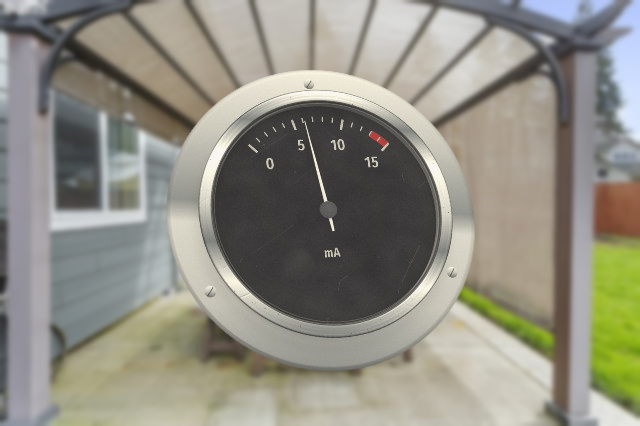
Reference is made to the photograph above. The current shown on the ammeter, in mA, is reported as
6 mA
